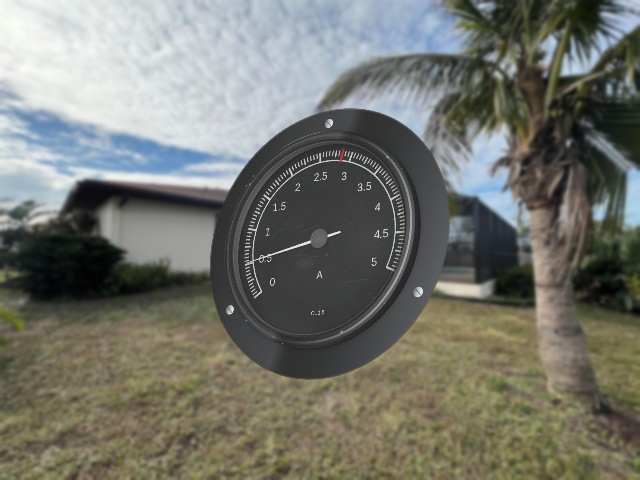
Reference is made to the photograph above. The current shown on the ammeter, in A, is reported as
0.5 A
